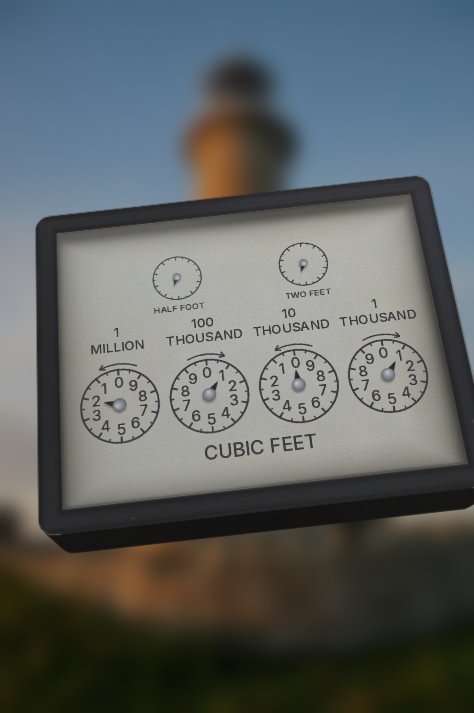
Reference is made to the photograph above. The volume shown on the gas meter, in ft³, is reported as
210100 ft³
